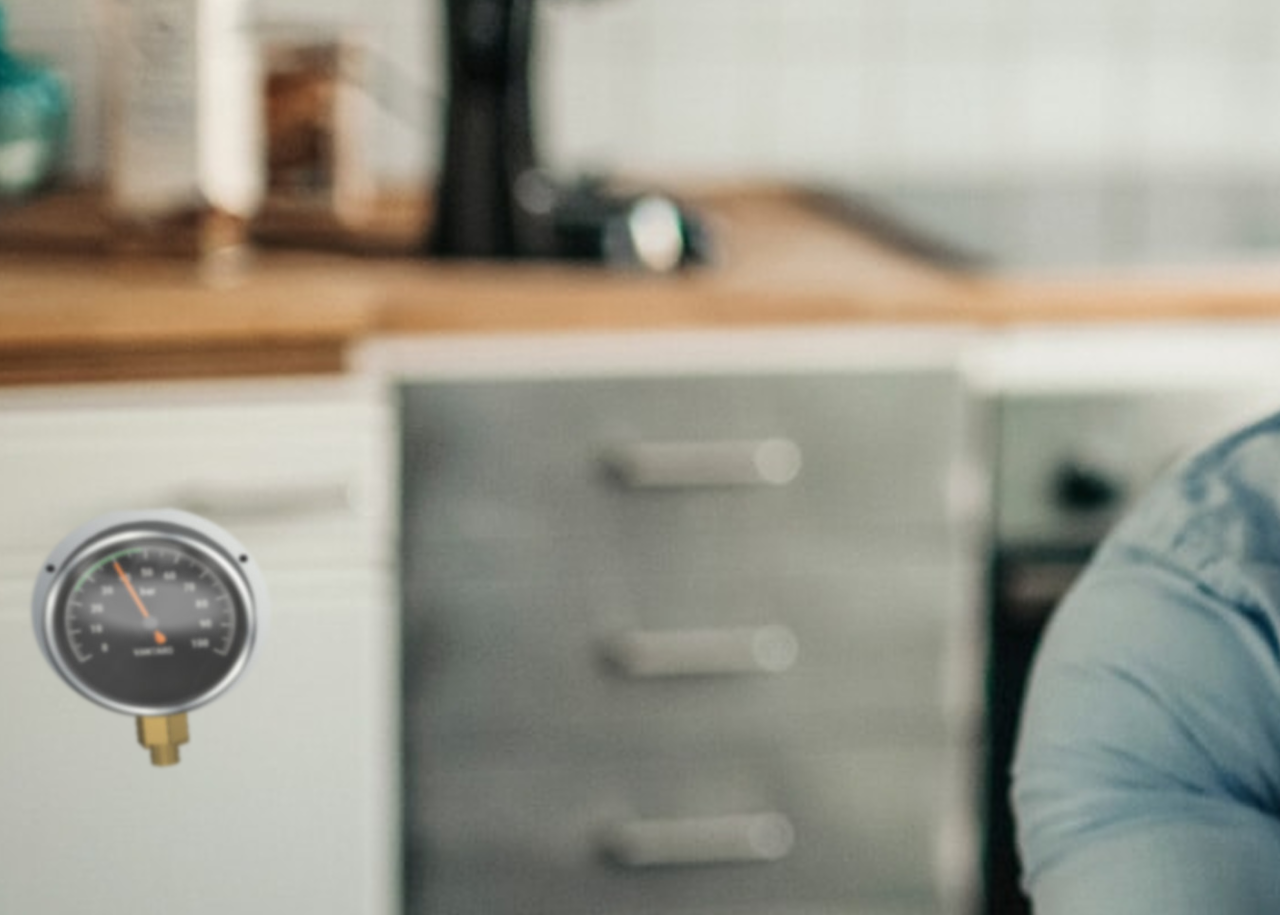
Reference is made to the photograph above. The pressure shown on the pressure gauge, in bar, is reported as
40 bar
